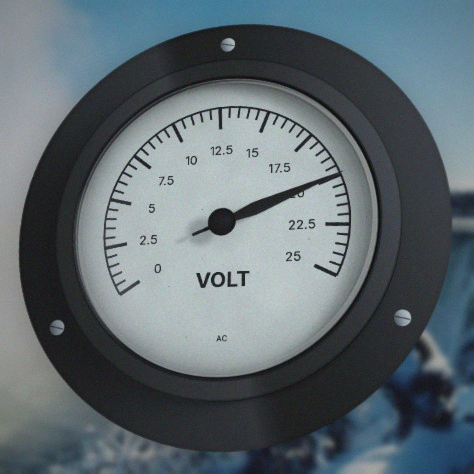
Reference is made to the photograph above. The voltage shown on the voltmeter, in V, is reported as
20 V
